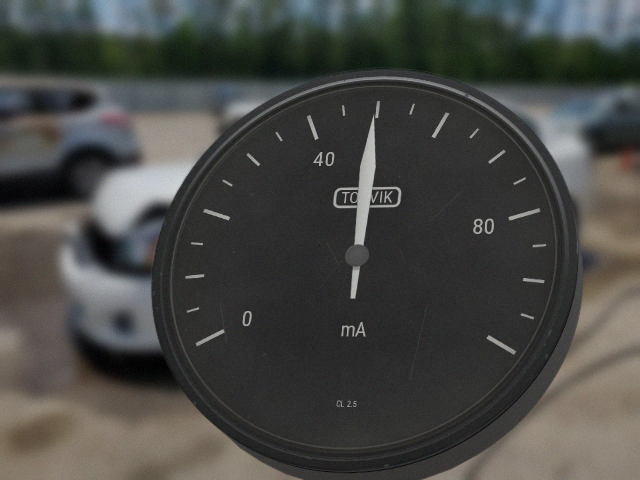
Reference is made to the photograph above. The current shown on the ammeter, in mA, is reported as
50 mA
